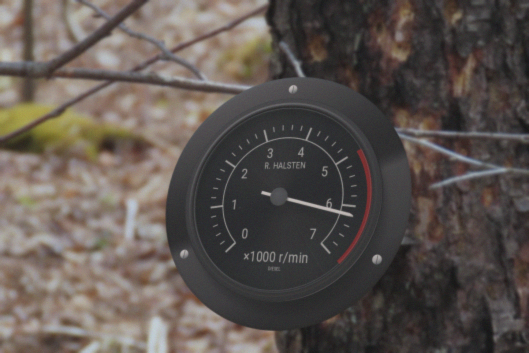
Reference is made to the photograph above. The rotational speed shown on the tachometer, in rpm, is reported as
6200 rpm
